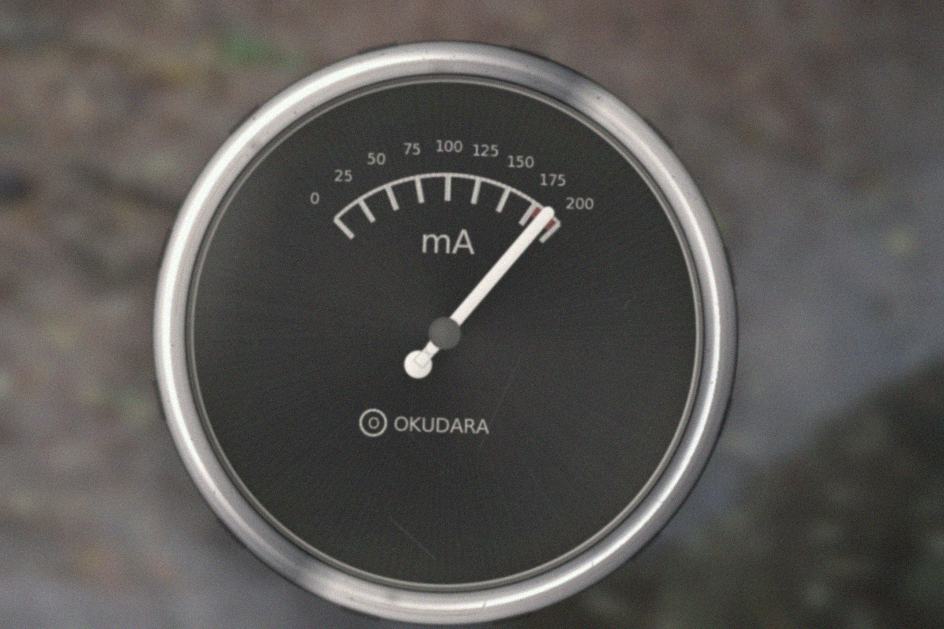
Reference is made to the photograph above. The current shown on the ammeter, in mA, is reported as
187.5 mA
